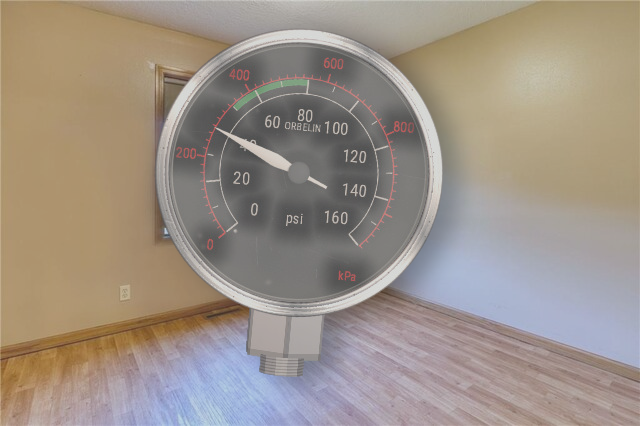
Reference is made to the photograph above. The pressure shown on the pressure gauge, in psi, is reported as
40 psi
